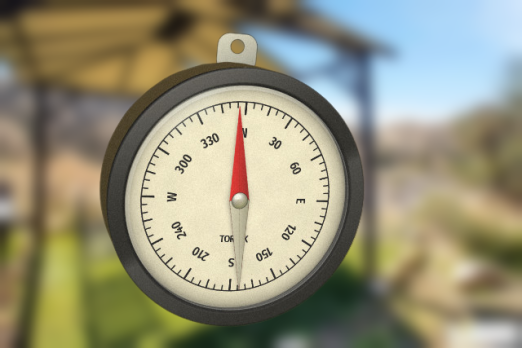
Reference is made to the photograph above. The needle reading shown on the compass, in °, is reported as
355 °
